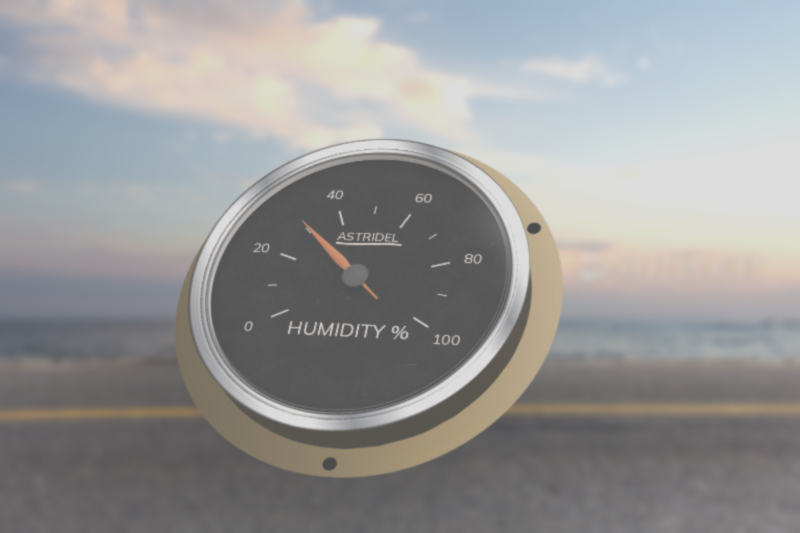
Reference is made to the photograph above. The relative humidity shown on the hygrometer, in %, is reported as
30 %
